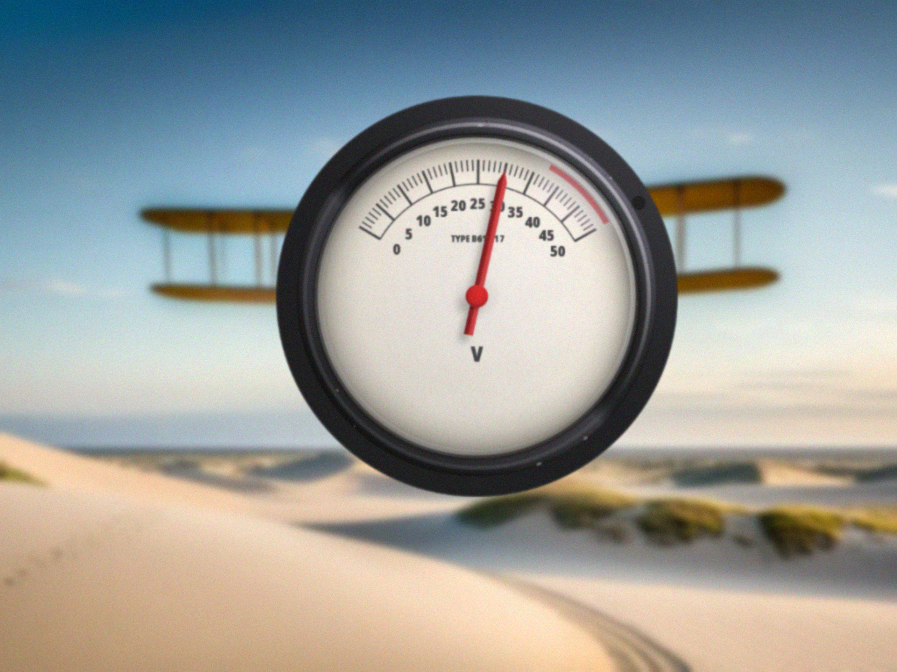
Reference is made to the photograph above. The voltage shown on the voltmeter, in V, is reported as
30 V
